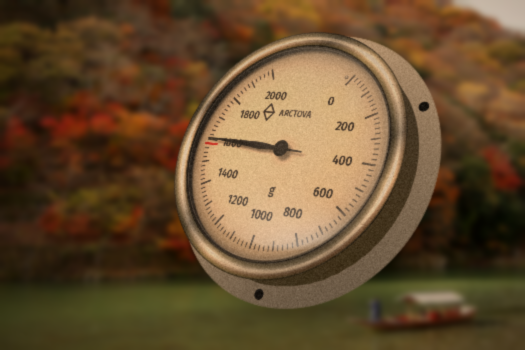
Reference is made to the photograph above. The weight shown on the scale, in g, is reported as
1600 g
